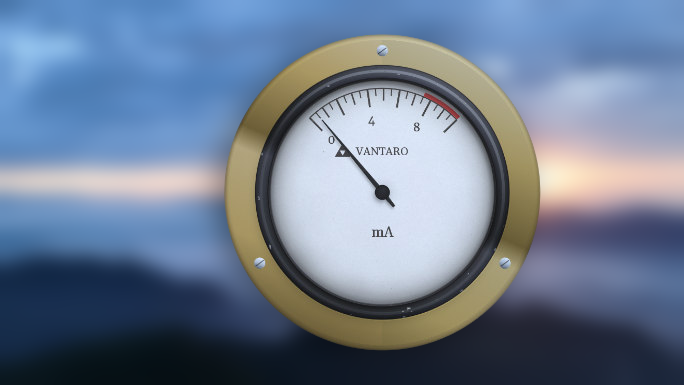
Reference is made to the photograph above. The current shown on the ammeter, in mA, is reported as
0.5 mA
